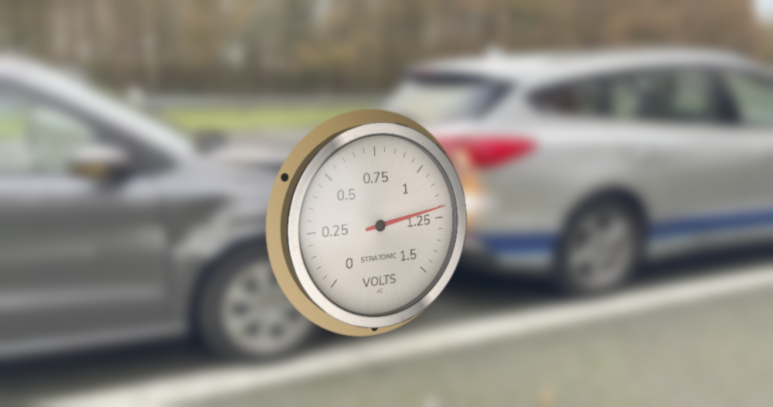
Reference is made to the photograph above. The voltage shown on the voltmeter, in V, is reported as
1.2 V
